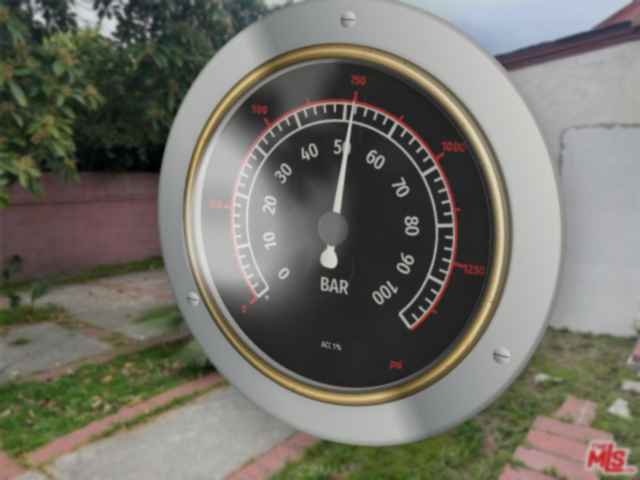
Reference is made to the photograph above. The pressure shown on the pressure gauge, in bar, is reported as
52 bar
